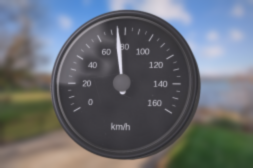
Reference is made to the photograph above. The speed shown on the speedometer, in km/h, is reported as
75 km/h
